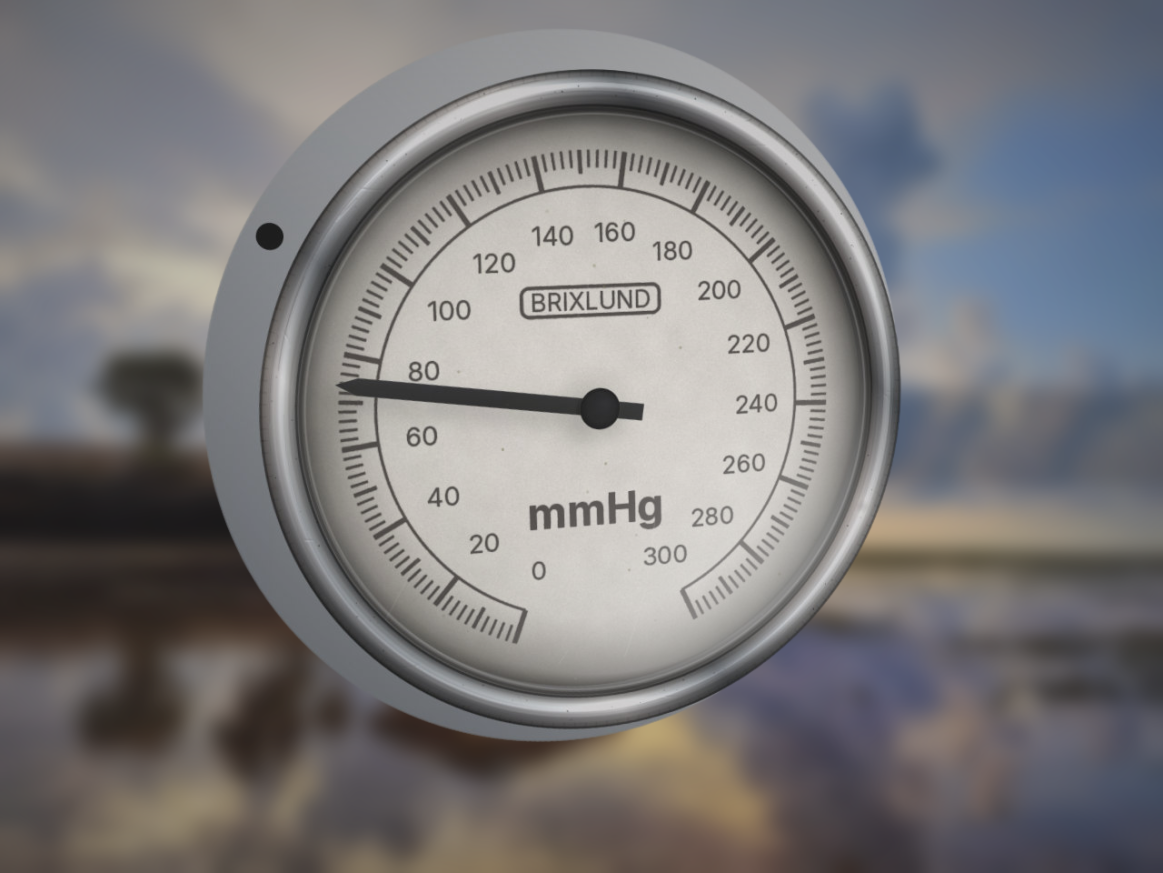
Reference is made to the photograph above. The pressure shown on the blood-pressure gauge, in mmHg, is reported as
74 mmHg
